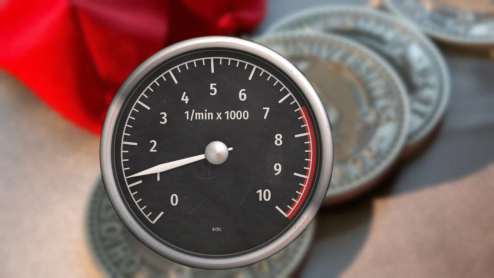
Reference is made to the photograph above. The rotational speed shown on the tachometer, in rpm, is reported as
1200 rpm
